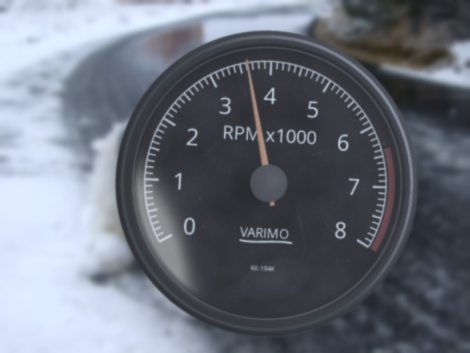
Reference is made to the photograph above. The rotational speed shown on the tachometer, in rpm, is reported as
3600 rpm
